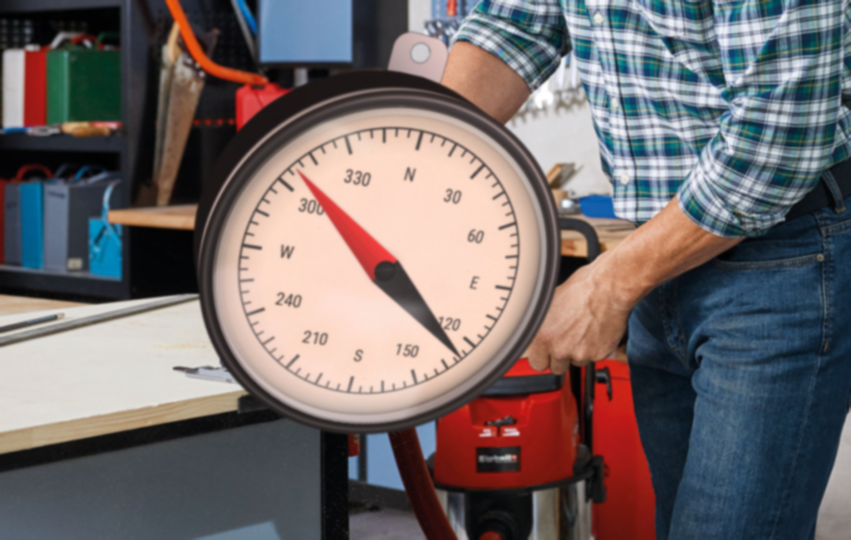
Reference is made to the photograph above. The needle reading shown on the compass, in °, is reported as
307.5 °
